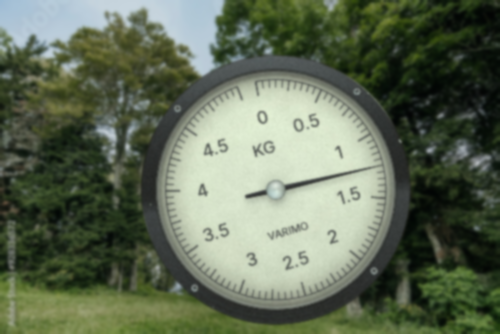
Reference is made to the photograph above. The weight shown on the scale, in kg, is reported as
1.25 kg
